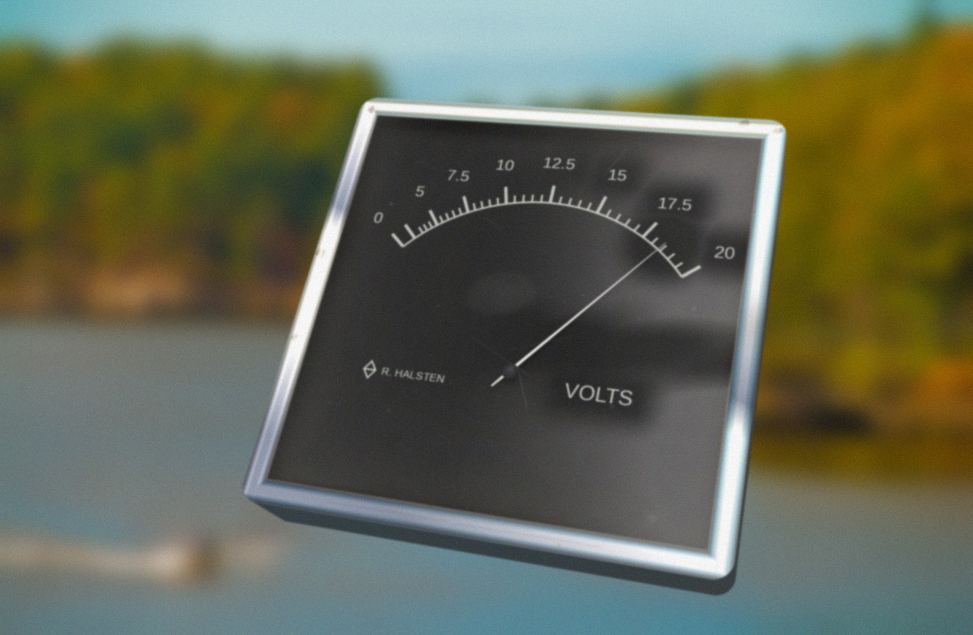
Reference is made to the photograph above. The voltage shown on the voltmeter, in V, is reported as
18.5 V
